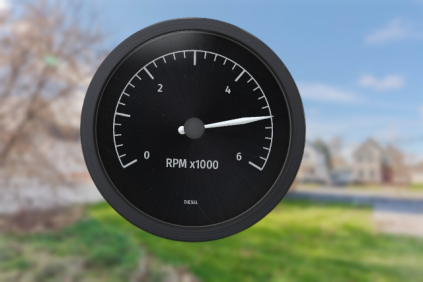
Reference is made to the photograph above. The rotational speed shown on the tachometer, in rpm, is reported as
5000 rpm
